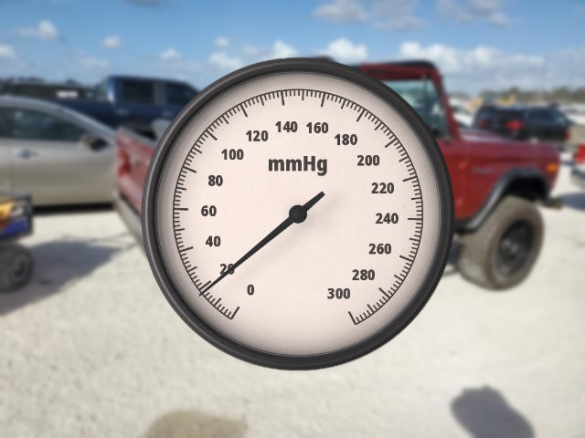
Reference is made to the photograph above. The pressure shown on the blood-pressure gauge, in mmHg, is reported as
18 mmHg
